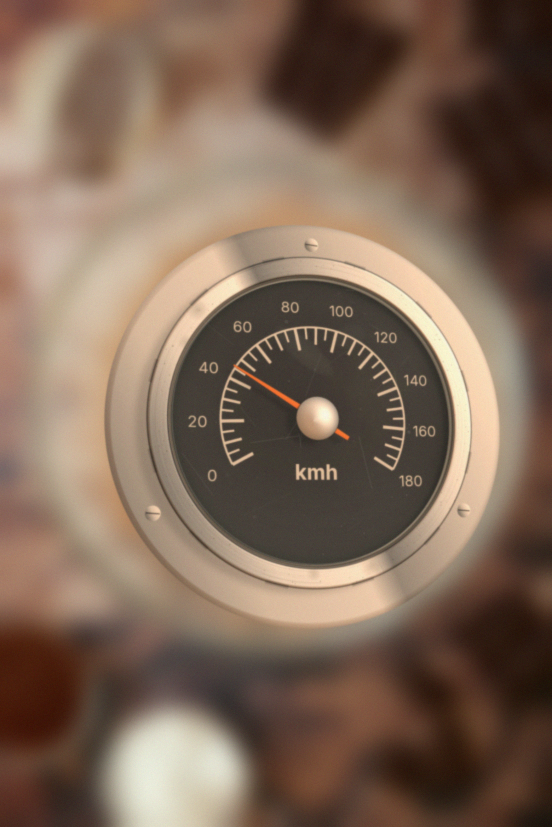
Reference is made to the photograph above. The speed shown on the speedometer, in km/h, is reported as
45 km/h
